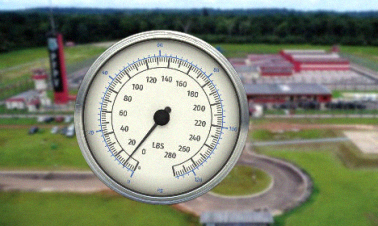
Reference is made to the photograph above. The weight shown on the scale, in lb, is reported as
10 lb
